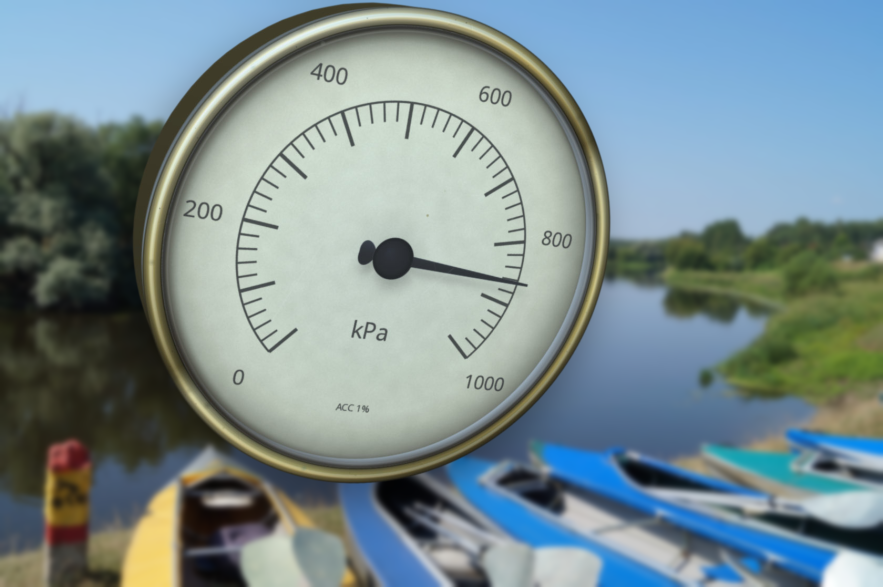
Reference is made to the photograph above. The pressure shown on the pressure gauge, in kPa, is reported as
860 kPa
